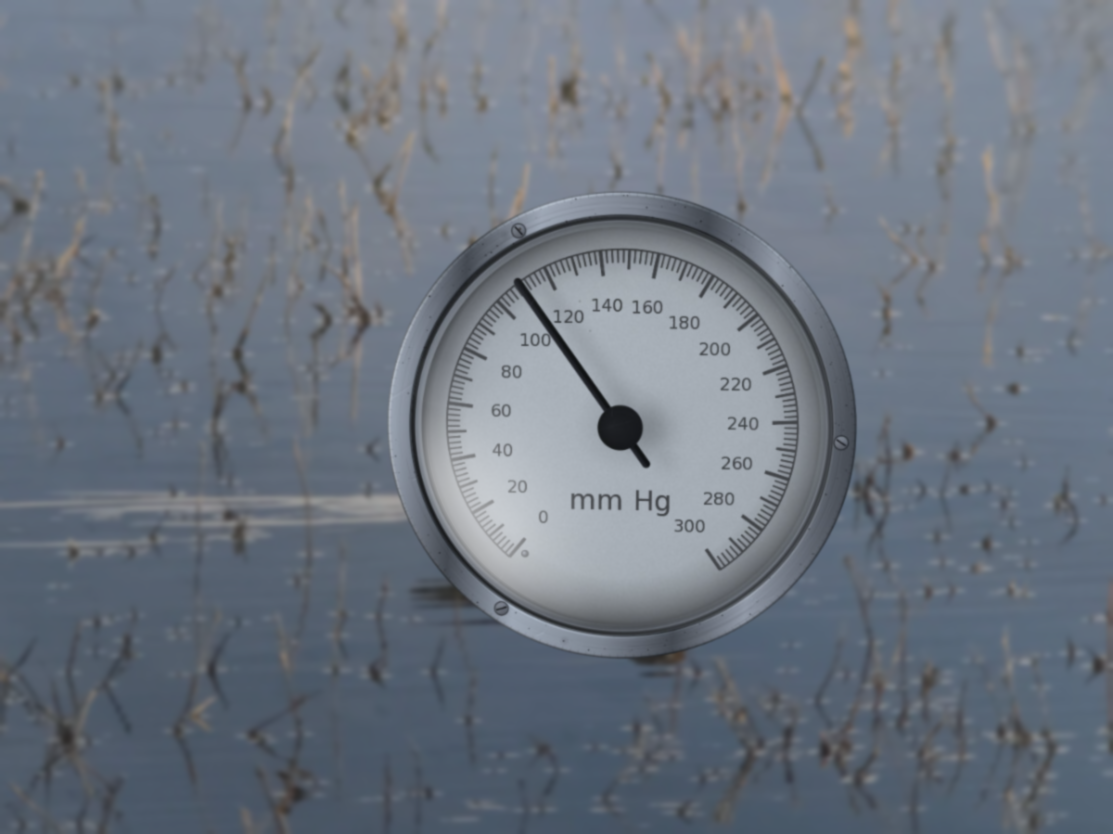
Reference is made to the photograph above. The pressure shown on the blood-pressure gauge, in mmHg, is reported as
110 mmHg
